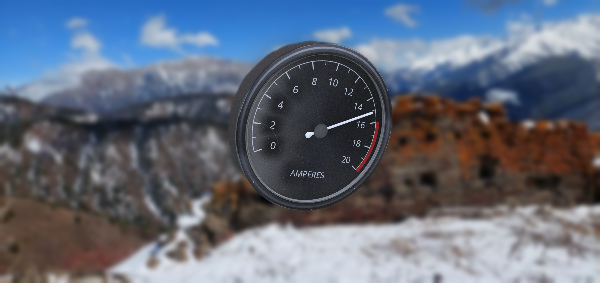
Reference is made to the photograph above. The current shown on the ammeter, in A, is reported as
15 A
